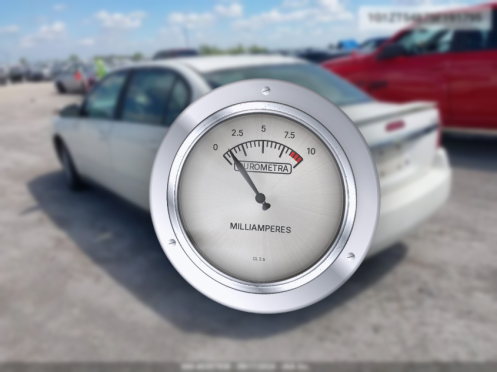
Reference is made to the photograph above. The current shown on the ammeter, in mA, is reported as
1 mA
